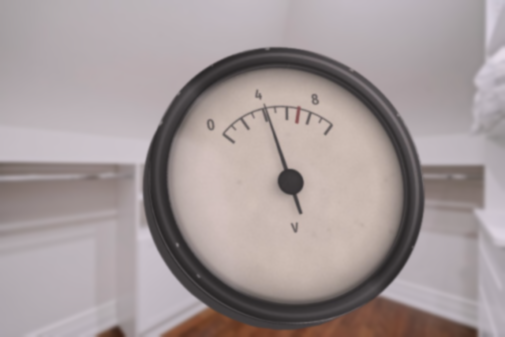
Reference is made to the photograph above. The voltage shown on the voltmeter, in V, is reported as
4 V
